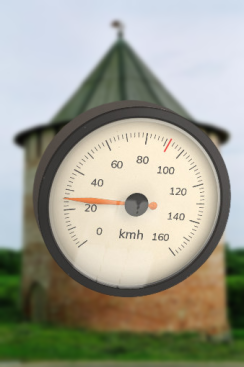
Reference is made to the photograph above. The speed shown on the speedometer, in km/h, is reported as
26 km/h
